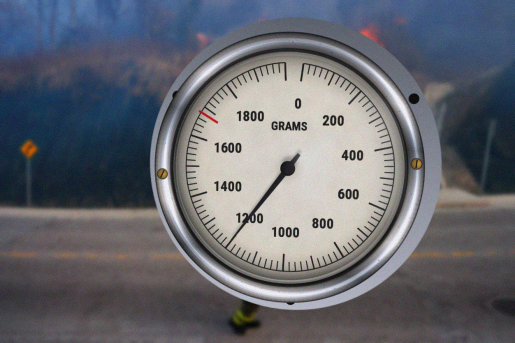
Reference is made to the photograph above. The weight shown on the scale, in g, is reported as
1200 g
